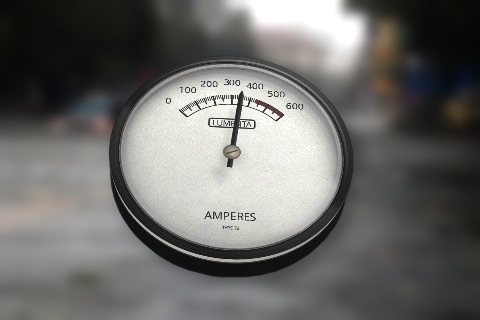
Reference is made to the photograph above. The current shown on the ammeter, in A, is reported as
350 A
